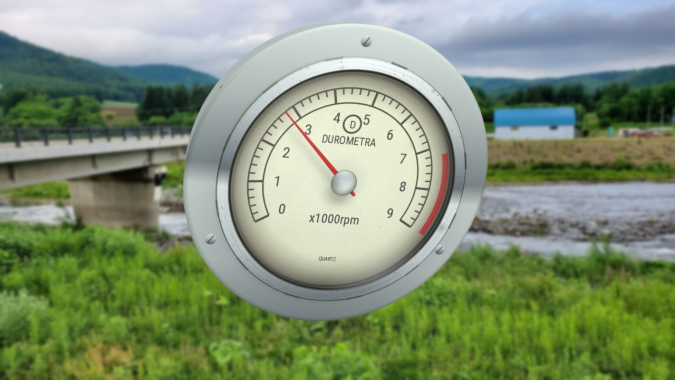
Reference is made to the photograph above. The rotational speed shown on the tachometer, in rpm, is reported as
2800 rpm
